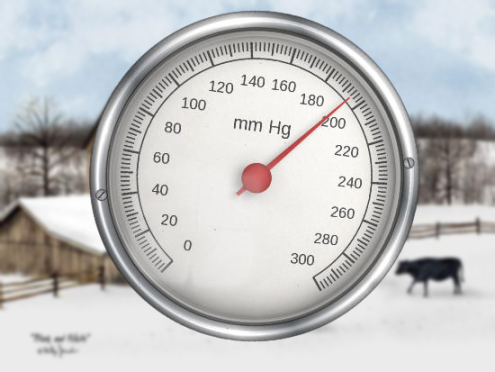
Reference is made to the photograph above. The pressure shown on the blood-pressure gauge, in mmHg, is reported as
194 mmHg
